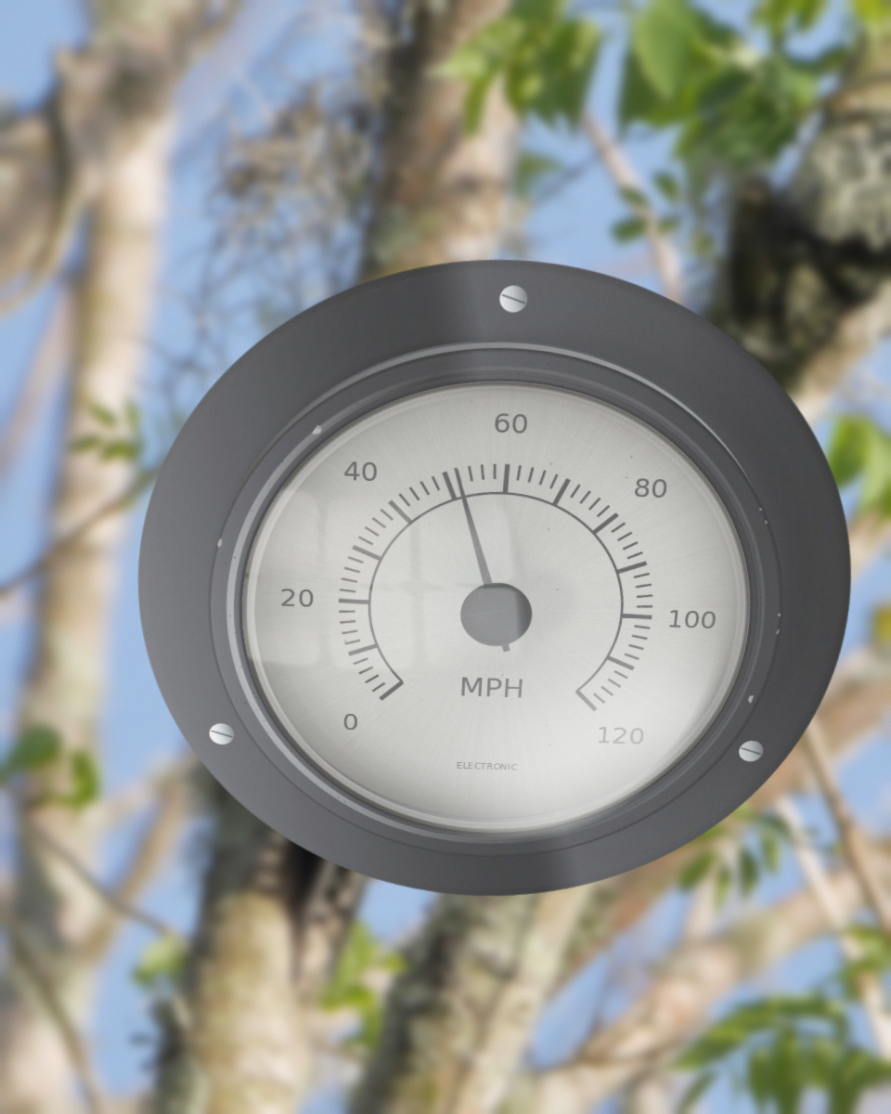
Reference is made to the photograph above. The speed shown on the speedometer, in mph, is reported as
52 mph
